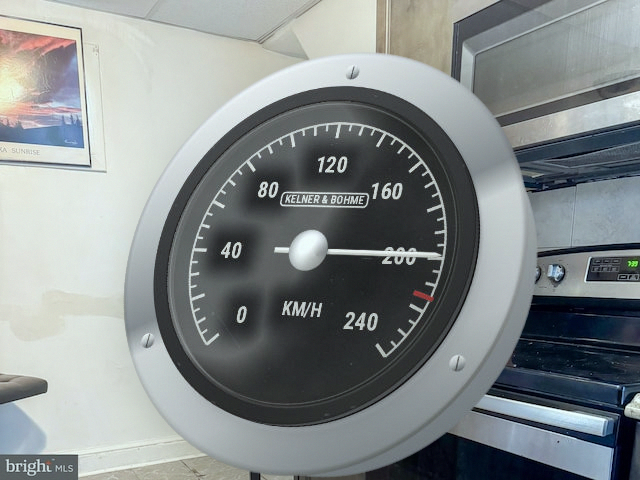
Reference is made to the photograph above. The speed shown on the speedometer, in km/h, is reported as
200 km/h
